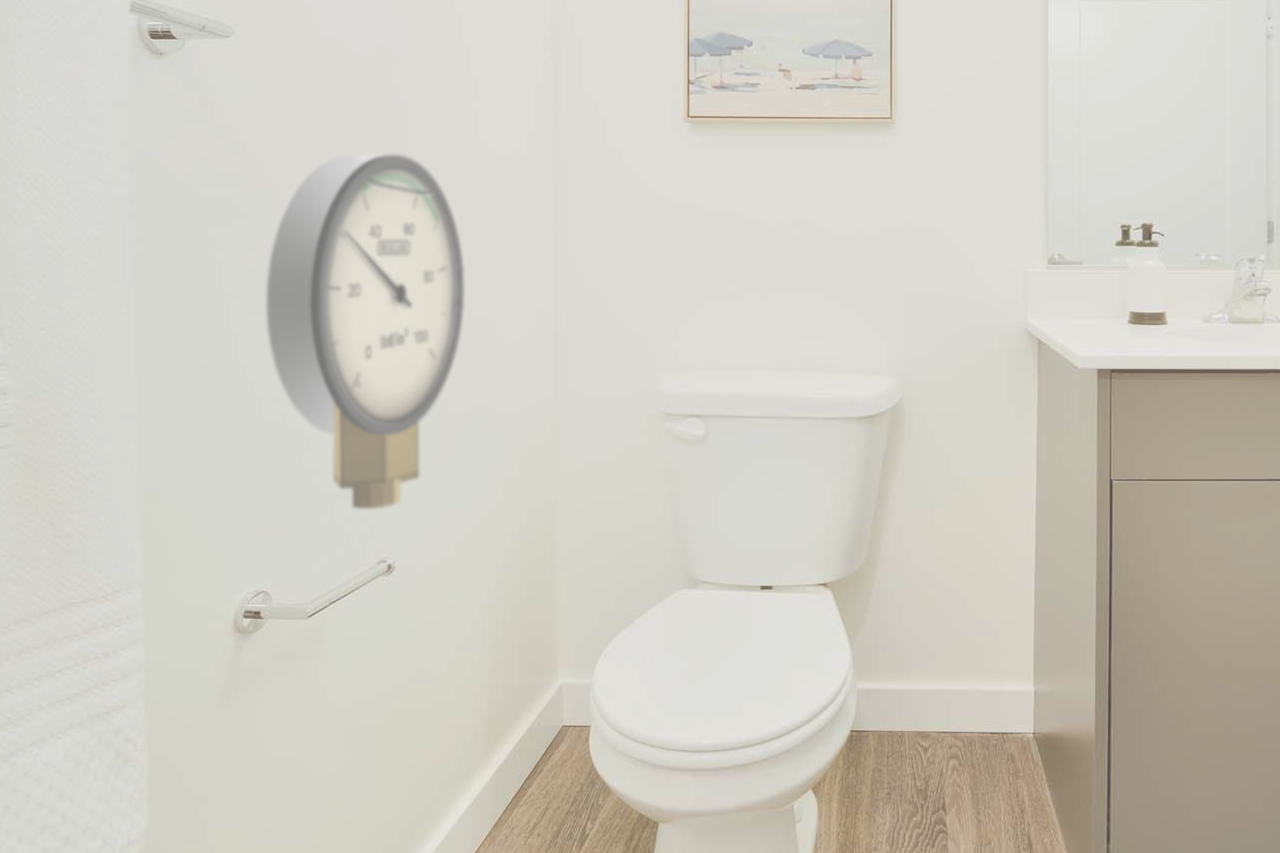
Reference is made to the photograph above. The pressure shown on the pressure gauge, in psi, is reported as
30 psi
